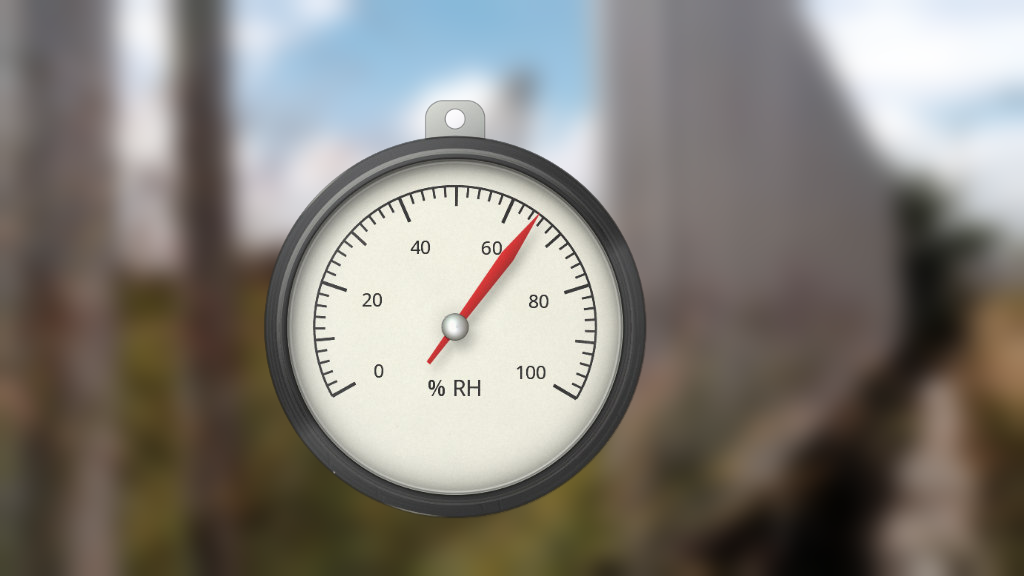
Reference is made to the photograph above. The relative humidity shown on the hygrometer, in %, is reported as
65 %
